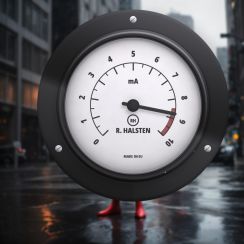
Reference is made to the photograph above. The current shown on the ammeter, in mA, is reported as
8.75 mA
